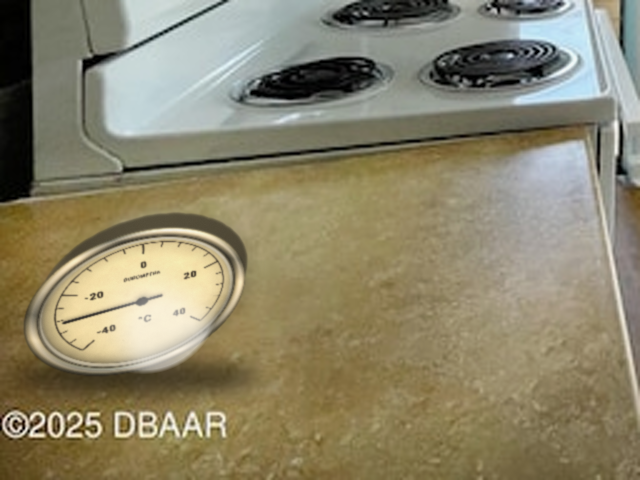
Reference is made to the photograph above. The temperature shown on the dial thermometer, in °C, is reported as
-28 °C
